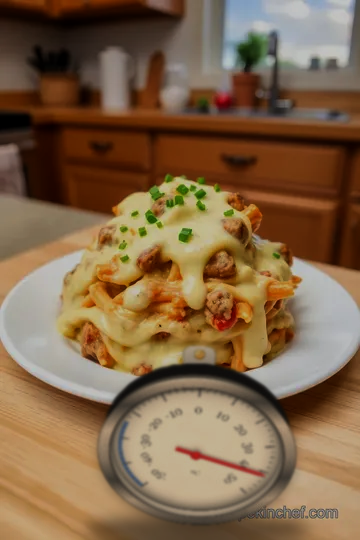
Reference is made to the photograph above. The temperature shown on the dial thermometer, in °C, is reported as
40 °C
